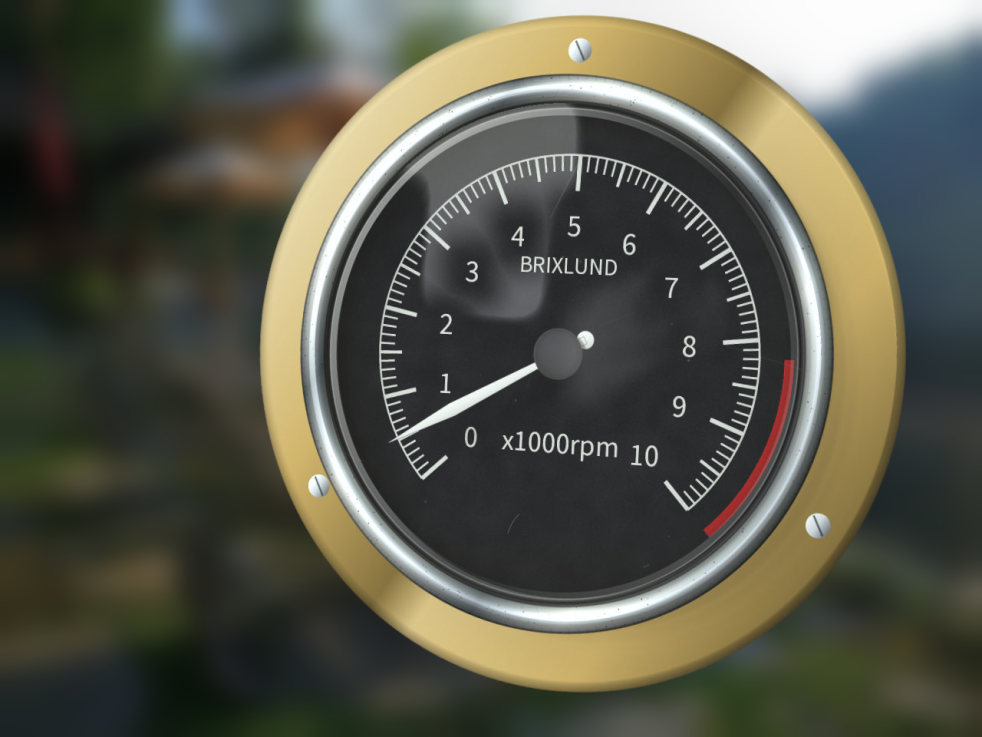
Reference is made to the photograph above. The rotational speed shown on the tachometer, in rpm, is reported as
500 rpm
